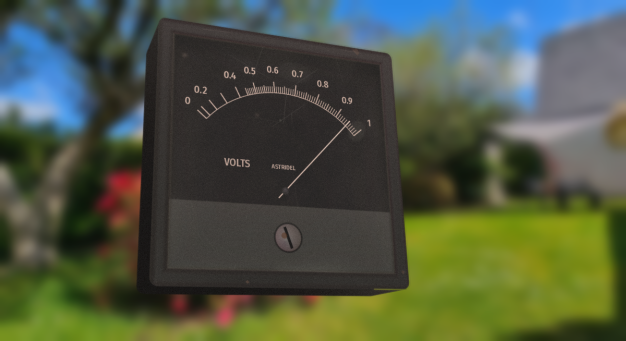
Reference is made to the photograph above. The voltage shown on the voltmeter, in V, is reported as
0.95 V
